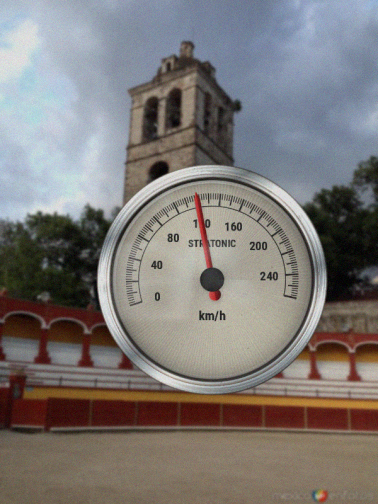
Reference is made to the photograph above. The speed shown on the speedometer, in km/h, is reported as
120 km/h
